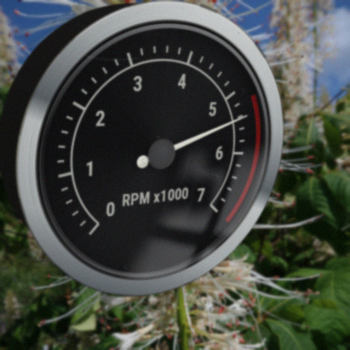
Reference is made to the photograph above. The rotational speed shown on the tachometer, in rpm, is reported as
5400 rpm
